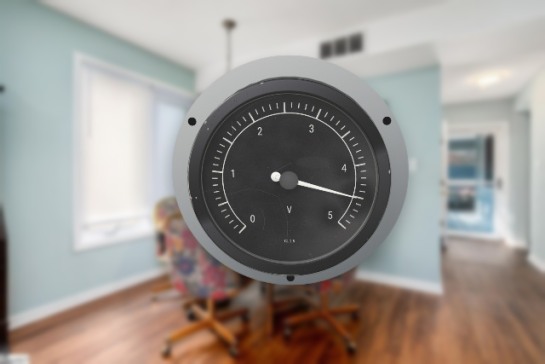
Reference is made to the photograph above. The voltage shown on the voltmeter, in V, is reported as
4.5 V
